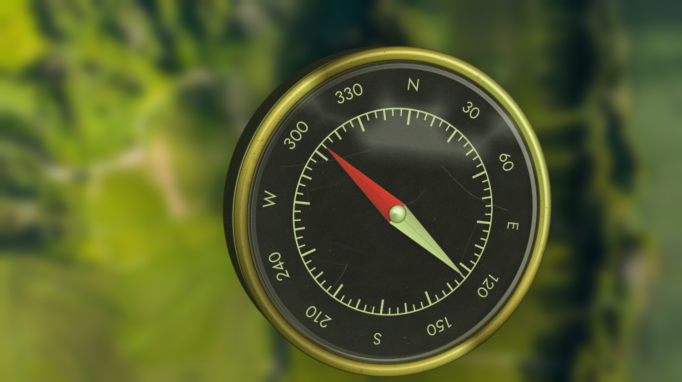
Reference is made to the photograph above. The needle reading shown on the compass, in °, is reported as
305 °
